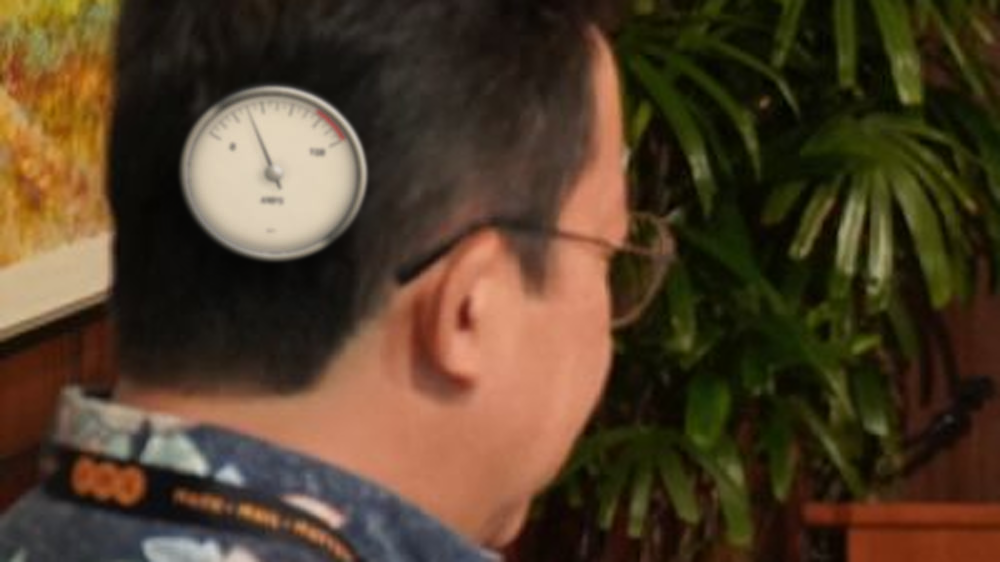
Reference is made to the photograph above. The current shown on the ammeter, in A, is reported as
30 A
